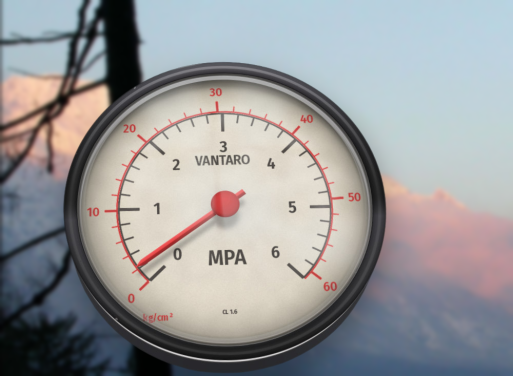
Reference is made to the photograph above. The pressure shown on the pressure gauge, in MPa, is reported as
0.2 MPa
